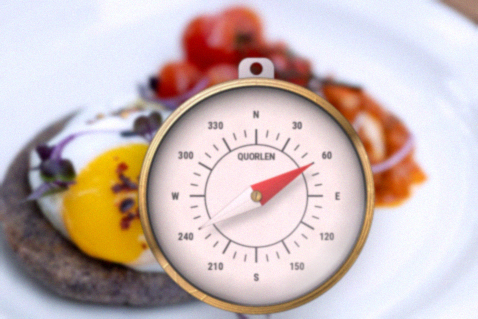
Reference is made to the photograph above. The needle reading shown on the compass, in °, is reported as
60 °
